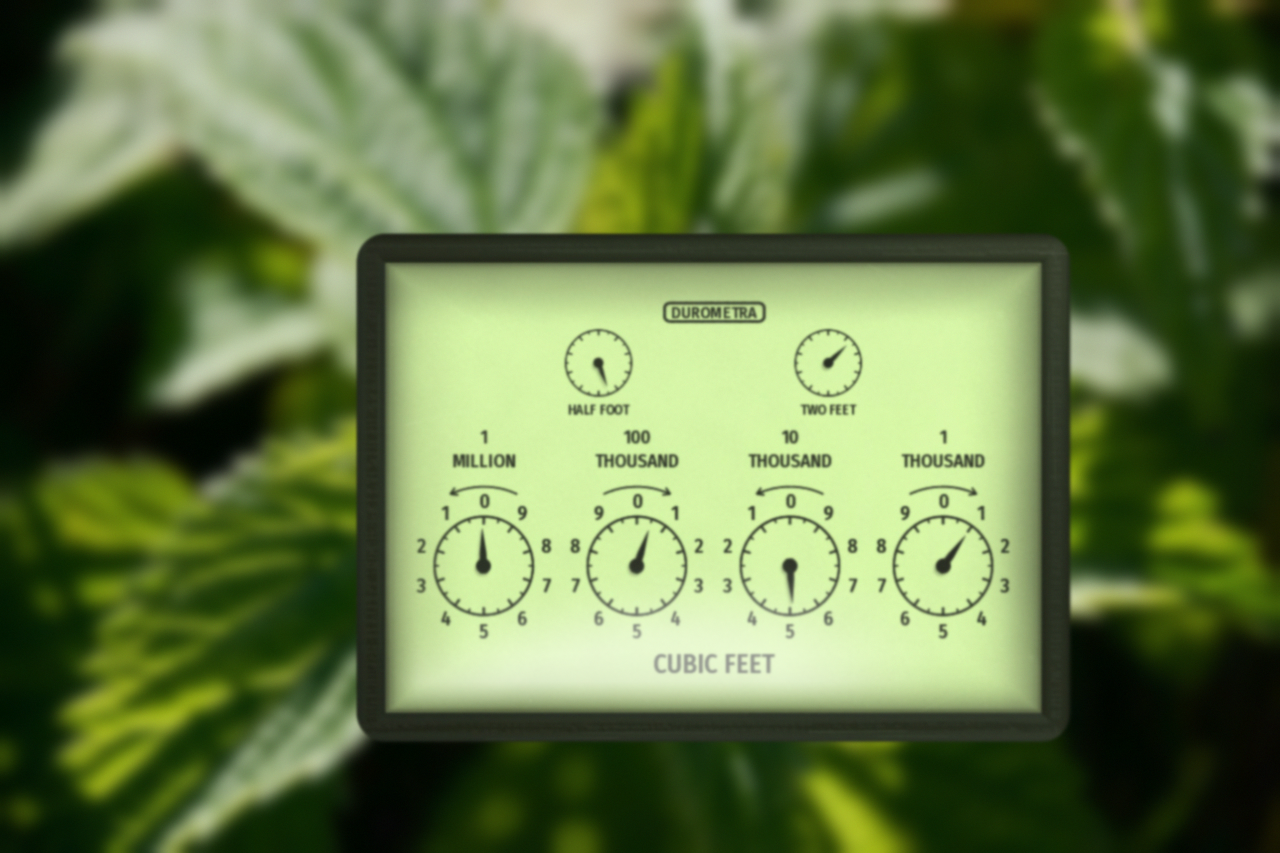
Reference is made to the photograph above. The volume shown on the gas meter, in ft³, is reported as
5100 ft³
